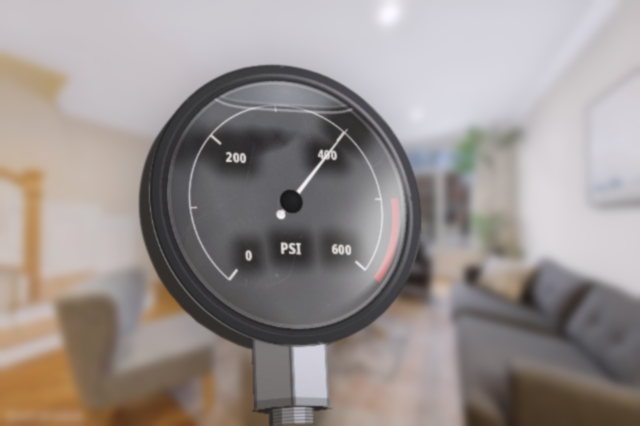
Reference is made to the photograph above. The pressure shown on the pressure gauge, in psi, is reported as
400 psi
